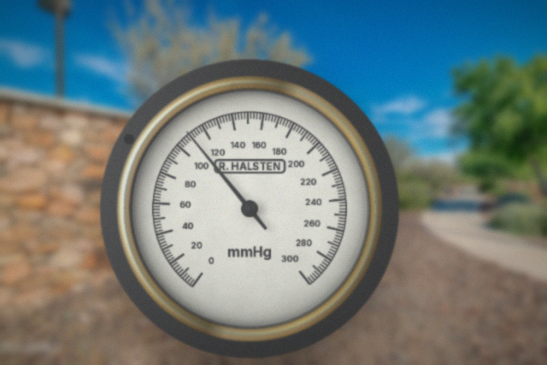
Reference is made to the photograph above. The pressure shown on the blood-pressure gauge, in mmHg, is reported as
110 mmHg
